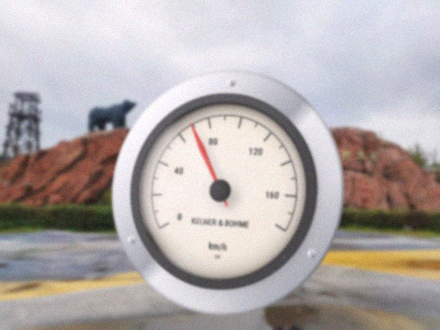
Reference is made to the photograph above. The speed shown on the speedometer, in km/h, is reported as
70 km/h
